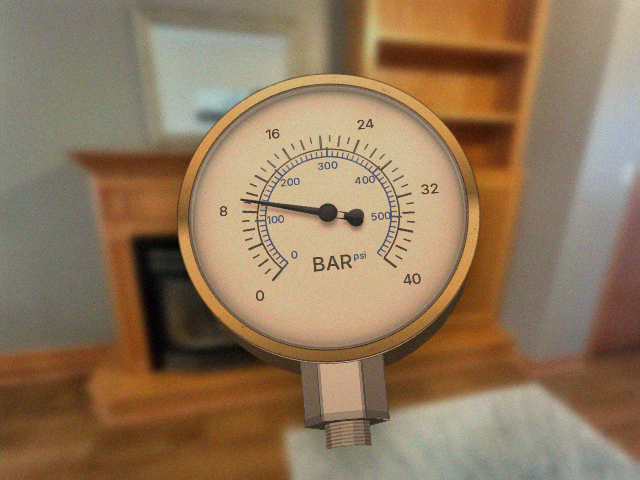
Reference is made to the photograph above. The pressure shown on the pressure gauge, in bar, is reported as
9 bar
